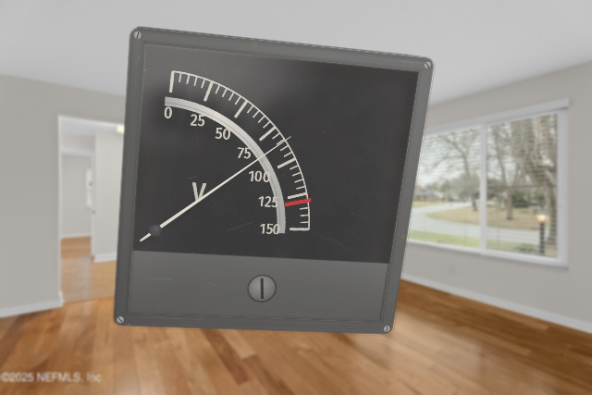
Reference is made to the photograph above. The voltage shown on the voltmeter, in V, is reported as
85 V
